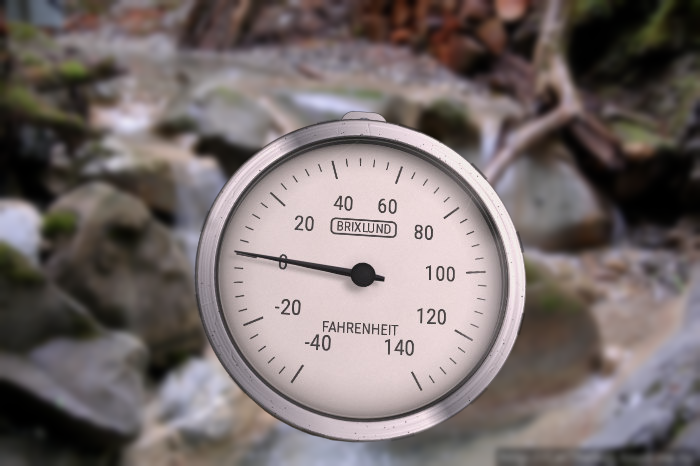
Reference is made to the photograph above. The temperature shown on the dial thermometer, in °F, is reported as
0 °F
